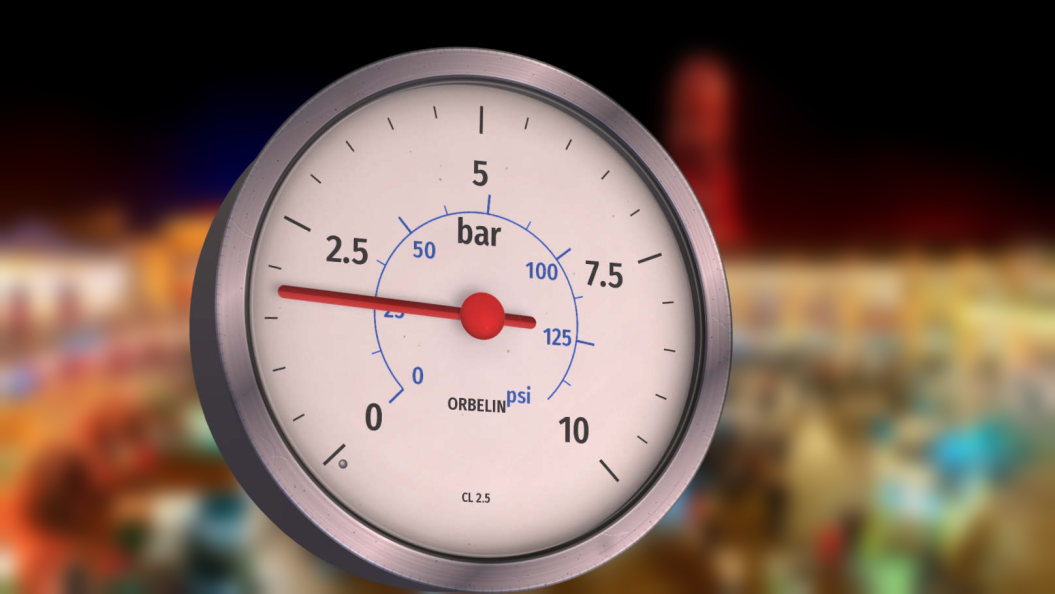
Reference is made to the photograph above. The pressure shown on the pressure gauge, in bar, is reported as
1.75 bar
